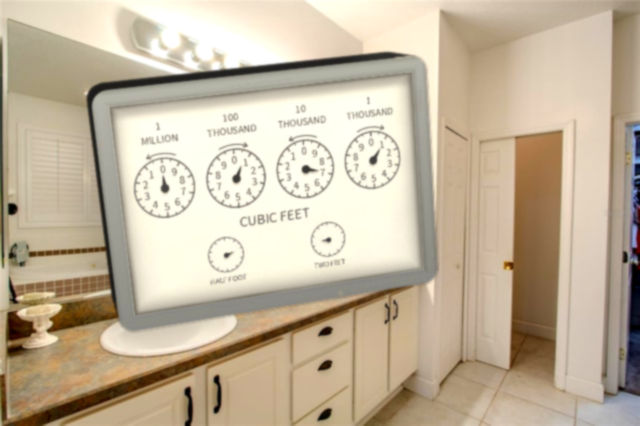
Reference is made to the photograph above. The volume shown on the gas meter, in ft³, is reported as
7100 ft³
